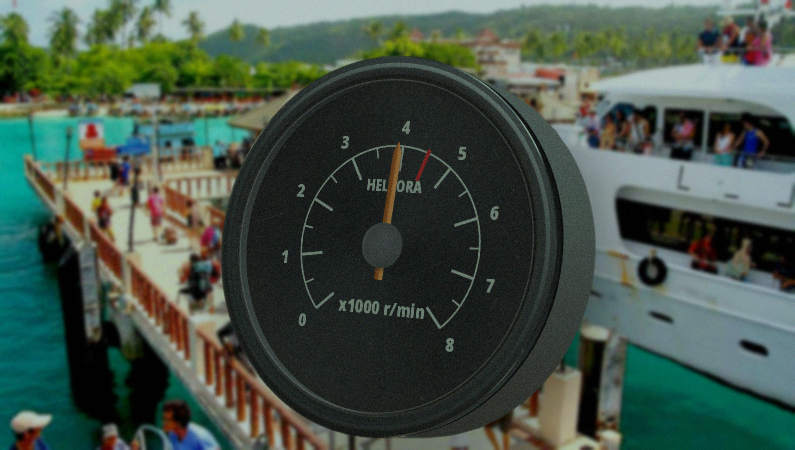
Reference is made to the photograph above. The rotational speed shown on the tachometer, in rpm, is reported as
4000 rpm
